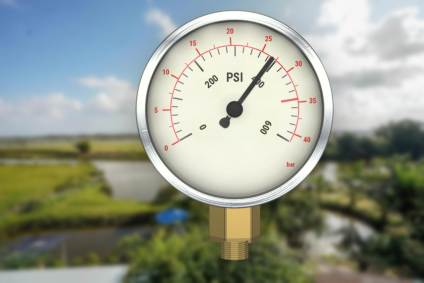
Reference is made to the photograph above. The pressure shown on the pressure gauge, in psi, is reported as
390 psi
